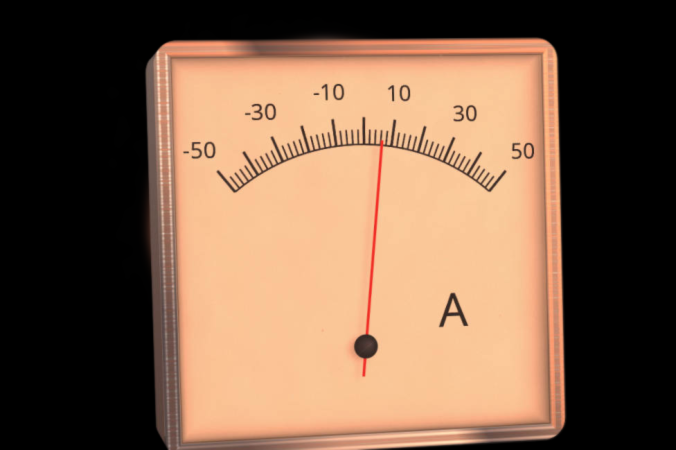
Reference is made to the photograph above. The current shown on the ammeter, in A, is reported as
6 A
